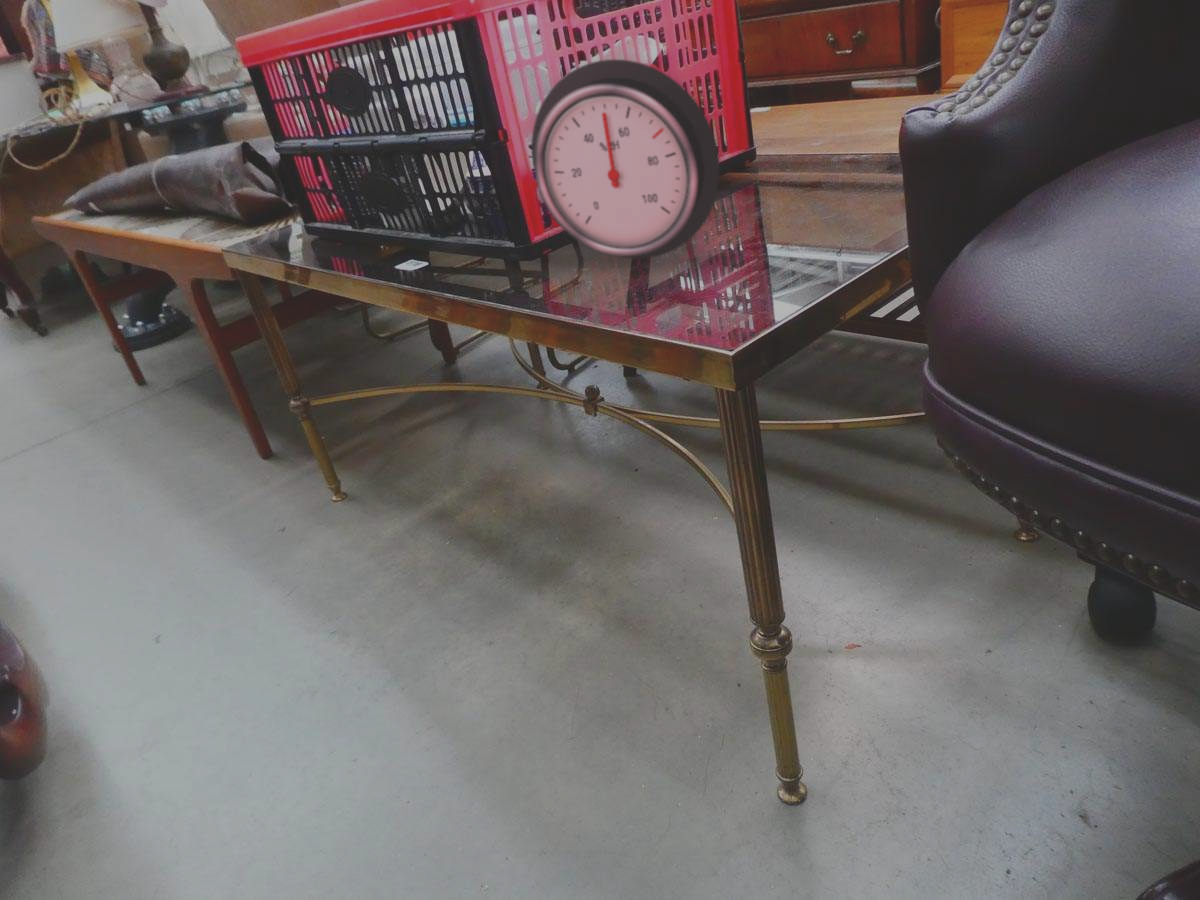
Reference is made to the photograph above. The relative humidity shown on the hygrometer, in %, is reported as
52 %
